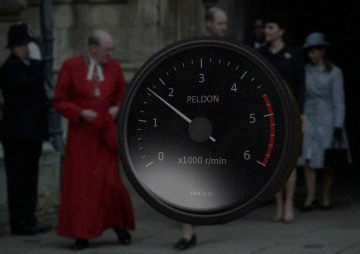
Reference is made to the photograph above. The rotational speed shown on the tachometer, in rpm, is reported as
1700 rpm
